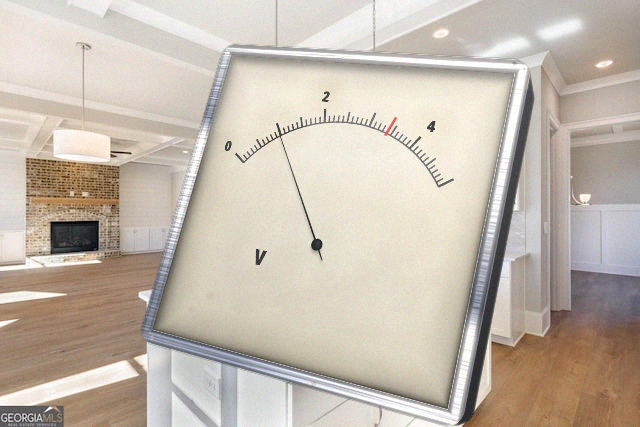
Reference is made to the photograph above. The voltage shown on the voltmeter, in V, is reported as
1 V
